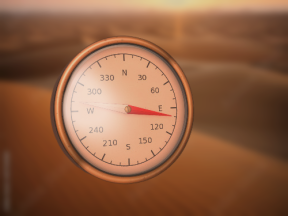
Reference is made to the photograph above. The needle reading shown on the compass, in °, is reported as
100 °
